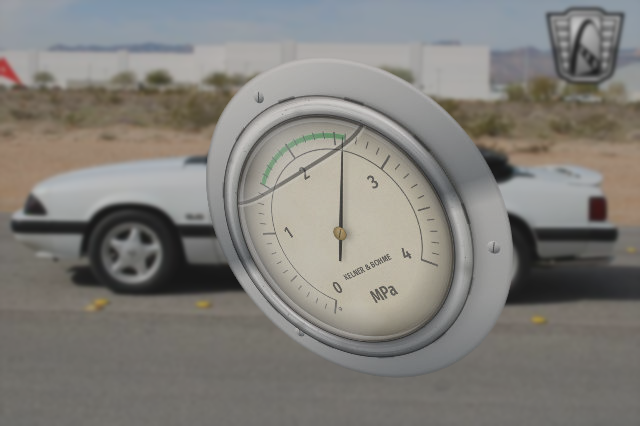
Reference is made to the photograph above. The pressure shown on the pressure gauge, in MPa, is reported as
2.6 MPa
